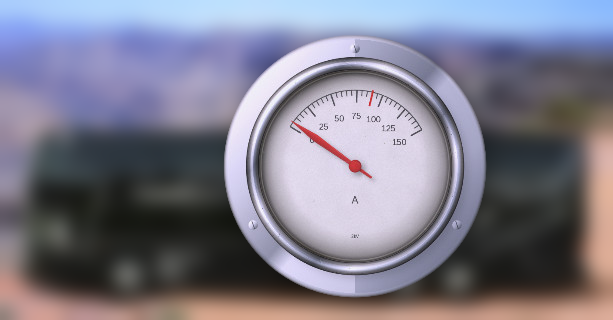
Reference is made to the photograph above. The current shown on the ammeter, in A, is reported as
5 A
